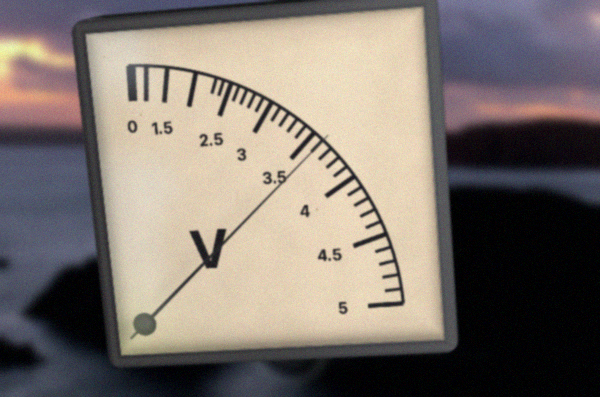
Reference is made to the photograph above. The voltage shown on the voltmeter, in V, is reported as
3.6 V
